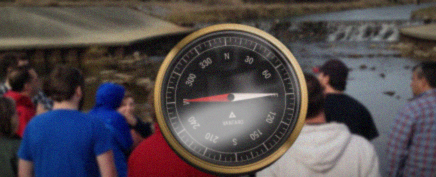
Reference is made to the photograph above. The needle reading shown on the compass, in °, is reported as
270 °
